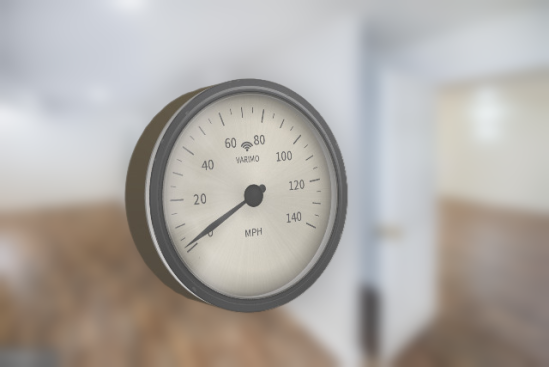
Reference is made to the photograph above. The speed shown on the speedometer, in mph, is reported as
2.5 mph
